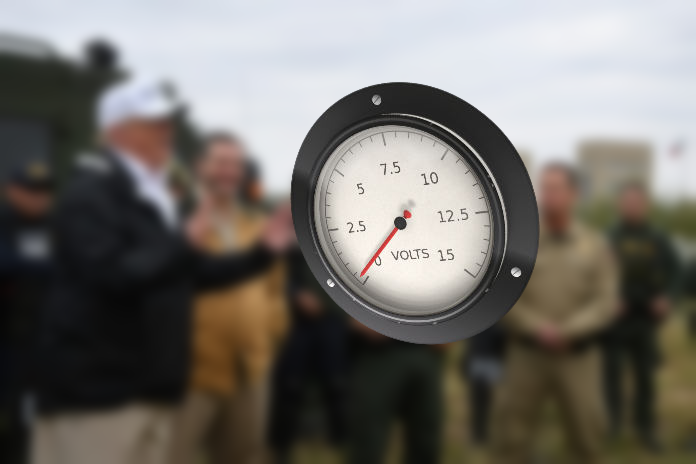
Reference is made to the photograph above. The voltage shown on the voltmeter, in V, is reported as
0.25 V
